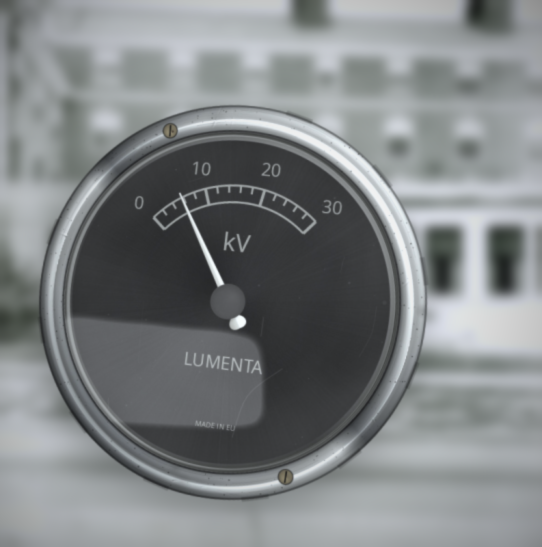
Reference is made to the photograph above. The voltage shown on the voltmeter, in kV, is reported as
6 kV
